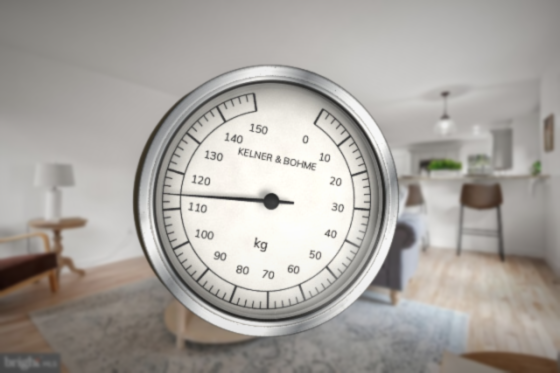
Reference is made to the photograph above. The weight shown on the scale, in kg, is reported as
114 kg
